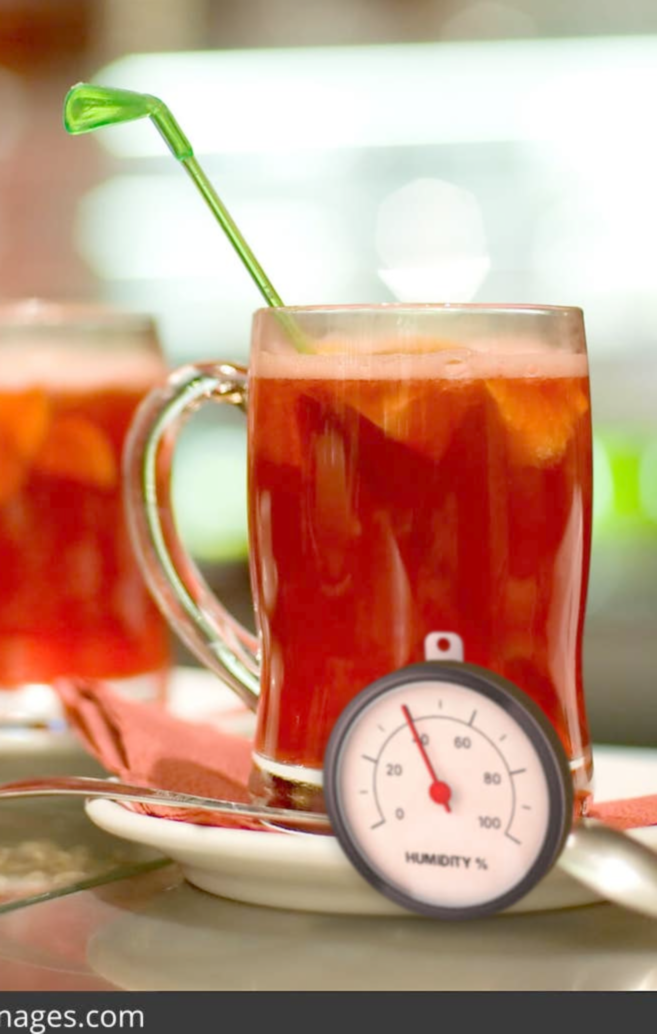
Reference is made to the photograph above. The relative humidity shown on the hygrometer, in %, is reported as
40 %
